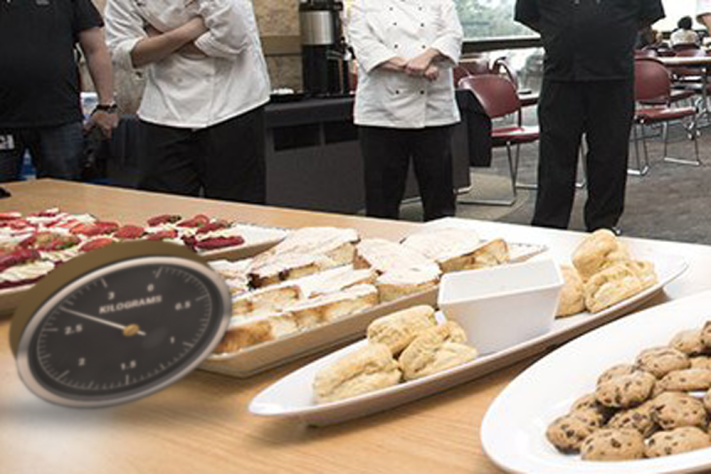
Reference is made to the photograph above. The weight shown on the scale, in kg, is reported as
2.7 kg
